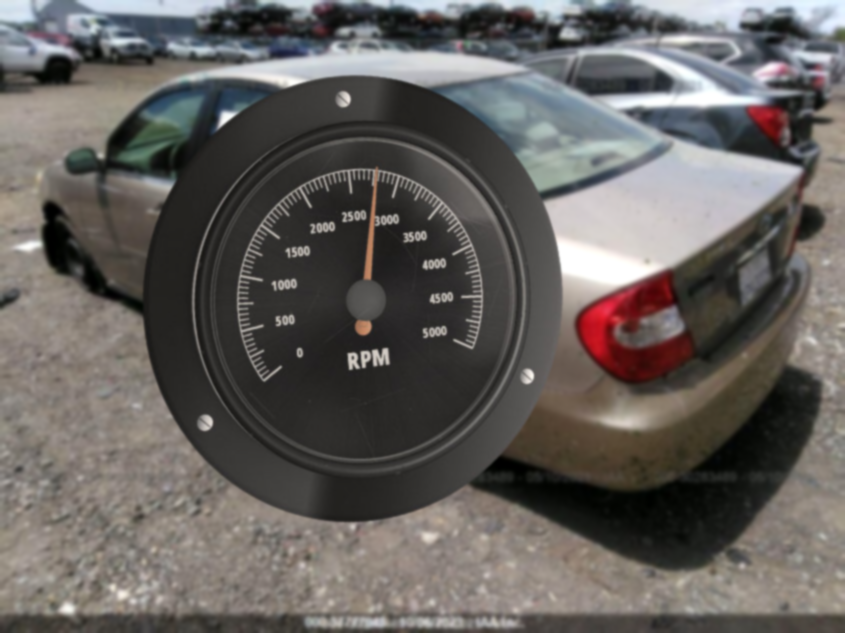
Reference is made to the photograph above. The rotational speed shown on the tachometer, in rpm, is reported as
2750 rpm
